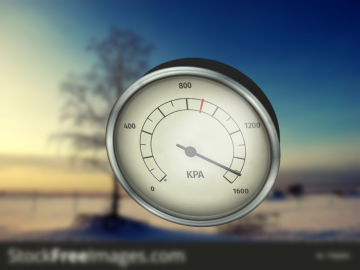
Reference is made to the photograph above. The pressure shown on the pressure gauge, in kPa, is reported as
1500 kPa
